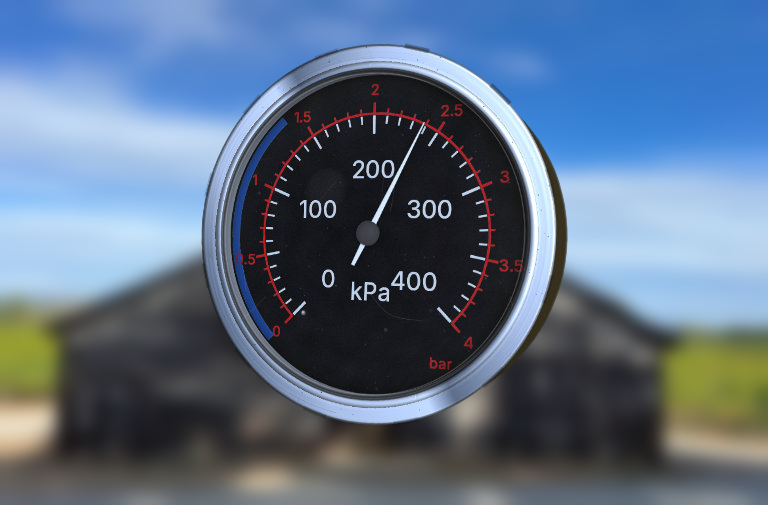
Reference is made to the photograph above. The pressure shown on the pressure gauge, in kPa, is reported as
240 kPa
